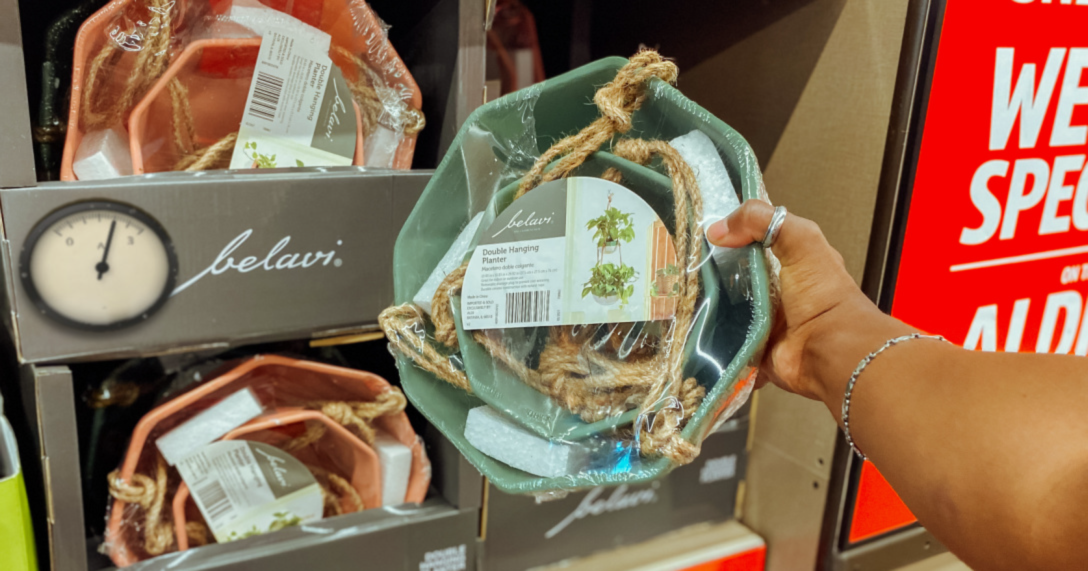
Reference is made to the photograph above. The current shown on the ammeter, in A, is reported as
2 A
